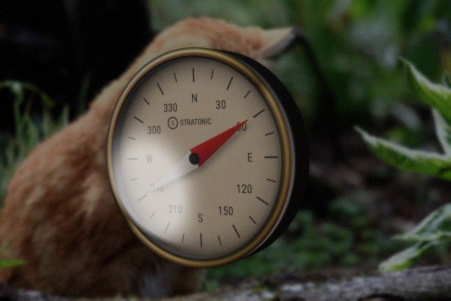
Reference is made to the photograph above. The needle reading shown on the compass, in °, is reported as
60 °
